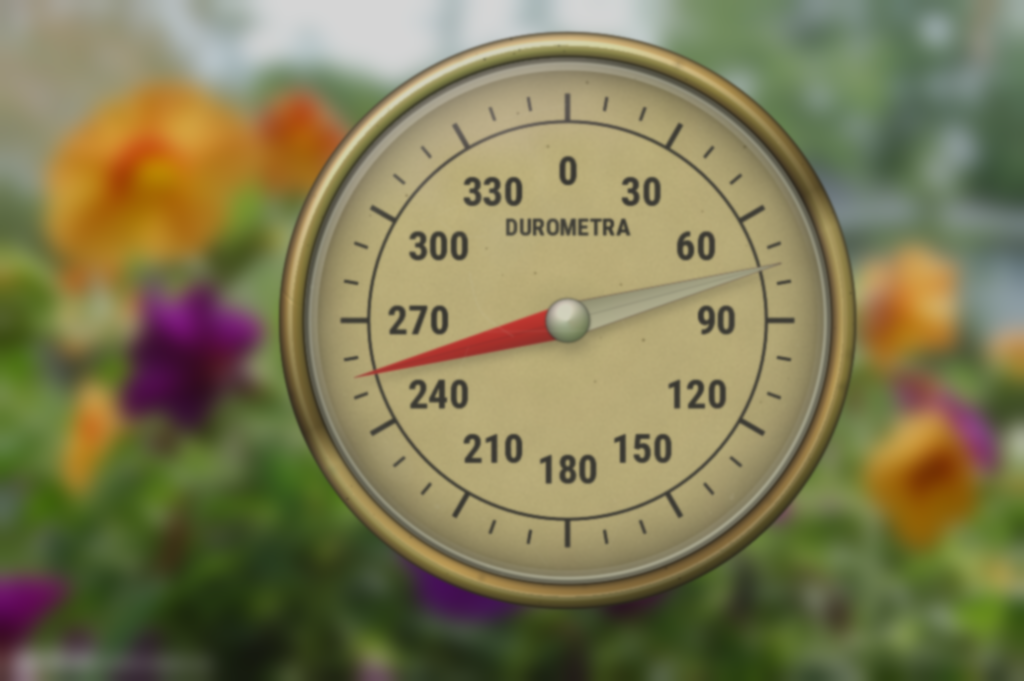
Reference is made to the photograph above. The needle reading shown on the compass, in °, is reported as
255 °
